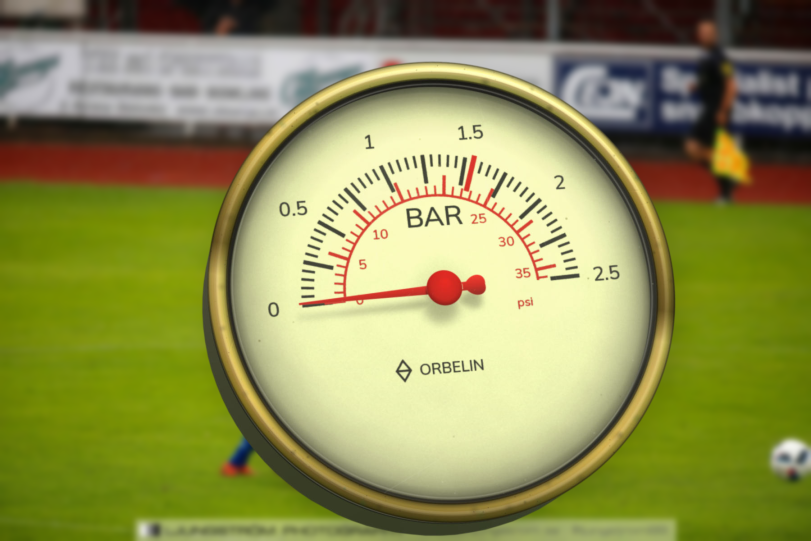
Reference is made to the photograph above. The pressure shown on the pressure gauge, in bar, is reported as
0 bar
